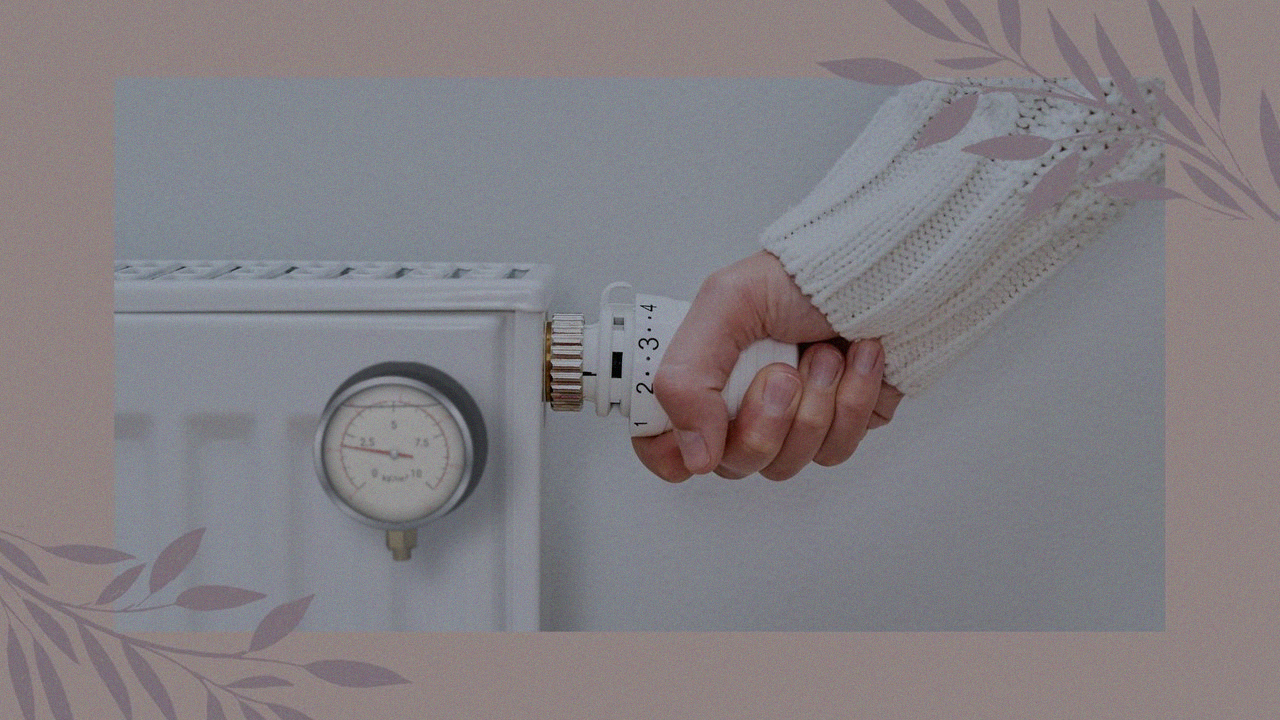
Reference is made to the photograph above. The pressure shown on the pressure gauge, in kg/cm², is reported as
2 kg/cm²
